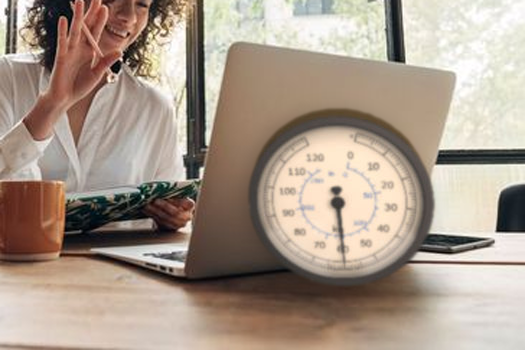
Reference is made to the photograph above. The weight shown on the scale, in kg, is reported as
60 kg
